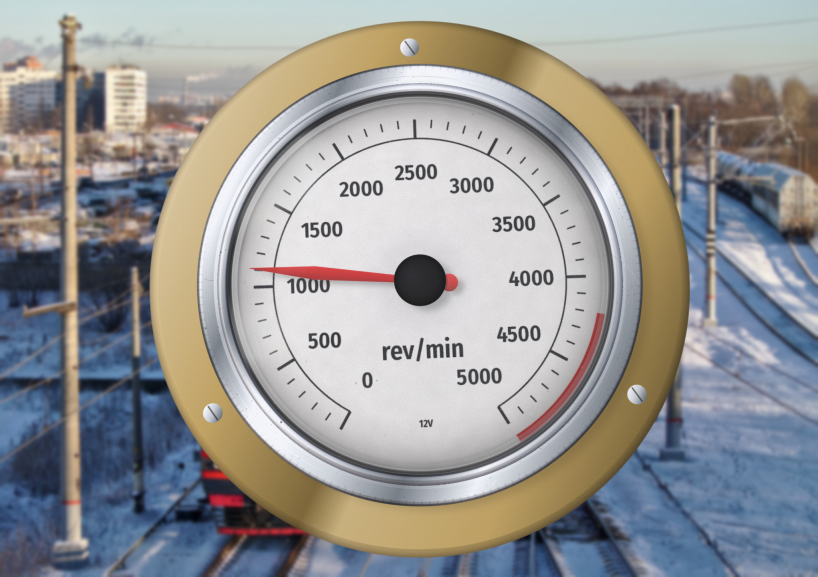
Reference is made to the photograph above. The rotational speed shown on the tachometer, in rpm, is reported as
1100 rpm
